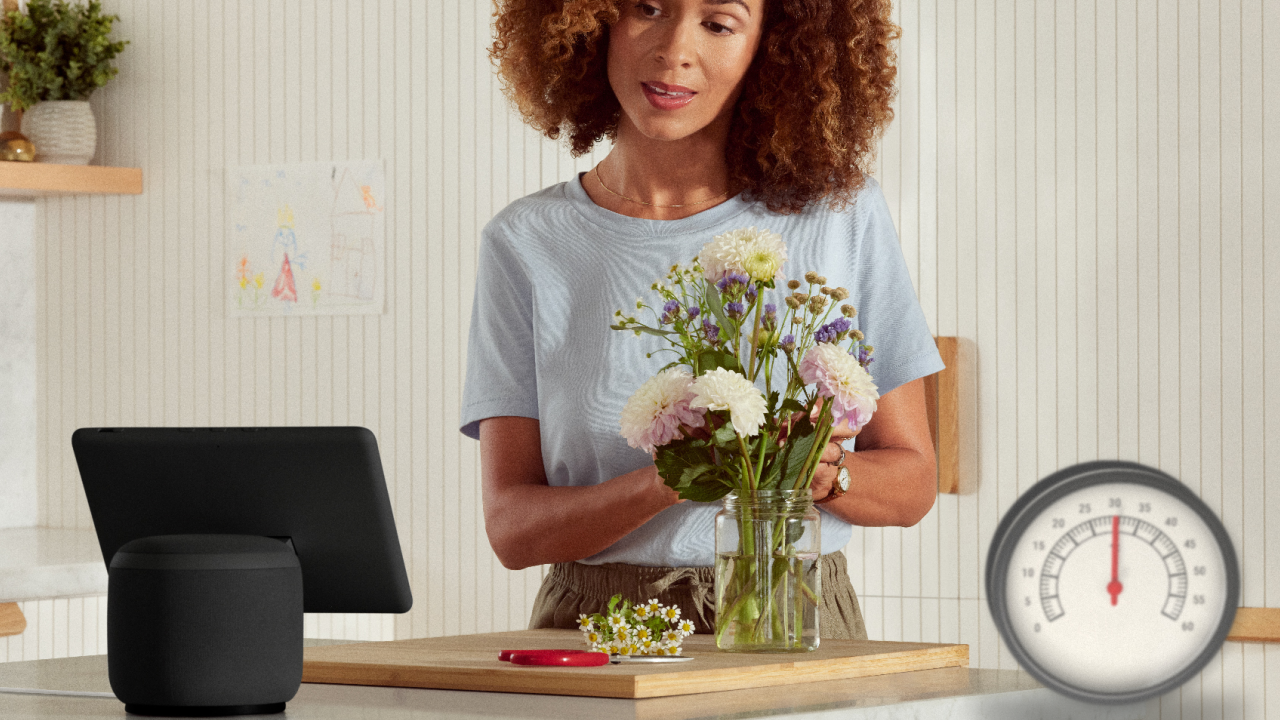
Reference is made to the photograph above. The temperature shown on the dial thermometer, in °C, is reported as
30 °C
